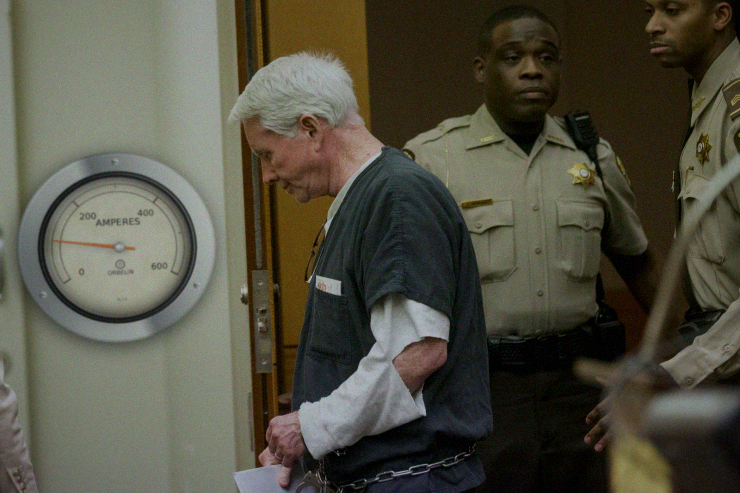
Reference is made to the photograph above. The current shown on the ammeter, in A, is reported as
100 A
